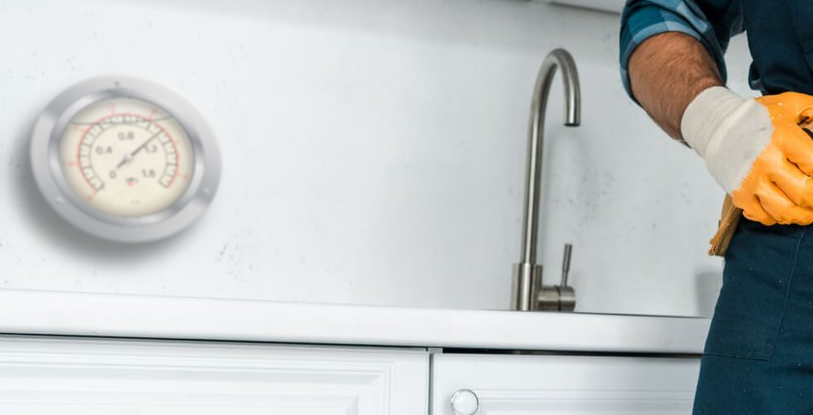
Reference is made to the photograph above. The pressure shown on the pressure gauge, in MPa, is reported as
1.1 MPa
